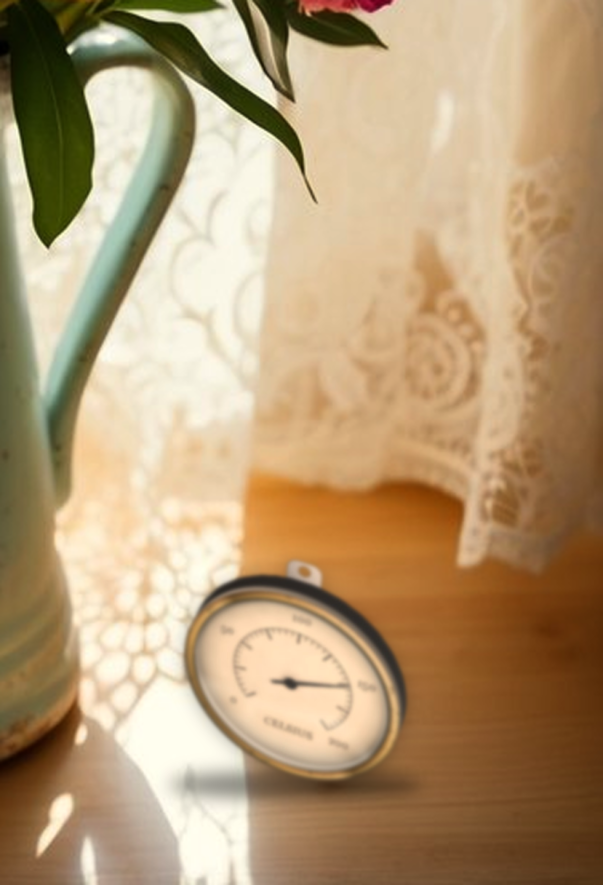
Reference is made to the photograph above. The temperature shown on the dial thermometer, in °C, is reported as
150 °C
